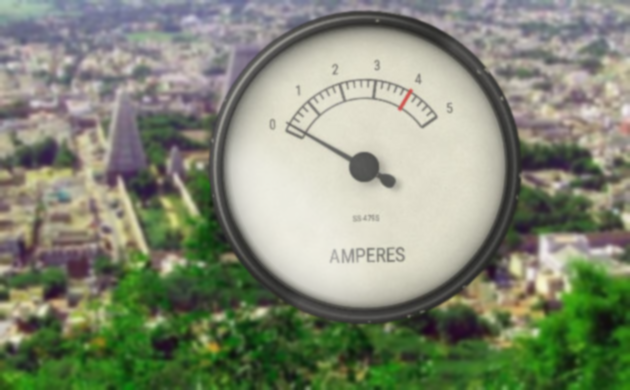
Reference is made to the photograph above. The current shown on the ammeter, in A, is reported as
0.2 A
